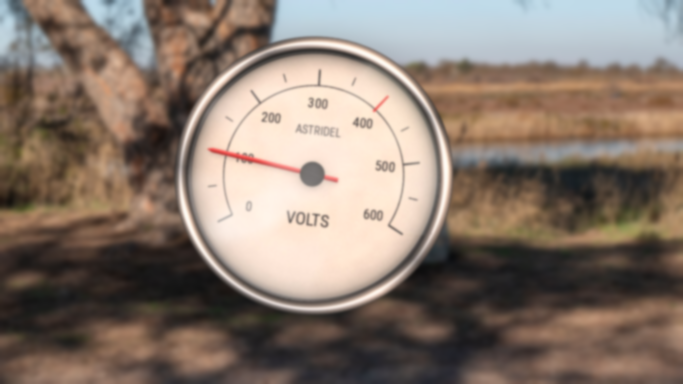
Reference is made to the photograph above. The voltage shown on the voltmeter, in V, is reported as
100 V
